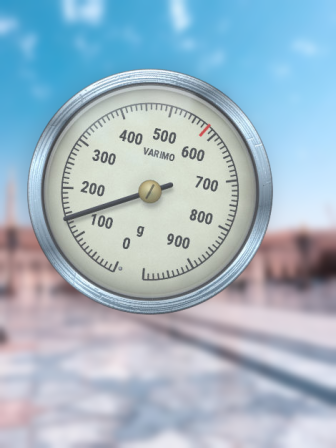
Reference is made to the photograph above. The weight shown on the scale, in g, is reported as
140 g
